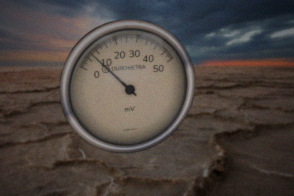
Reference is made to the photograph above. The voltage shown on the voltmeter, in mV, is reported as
7.5 mV
